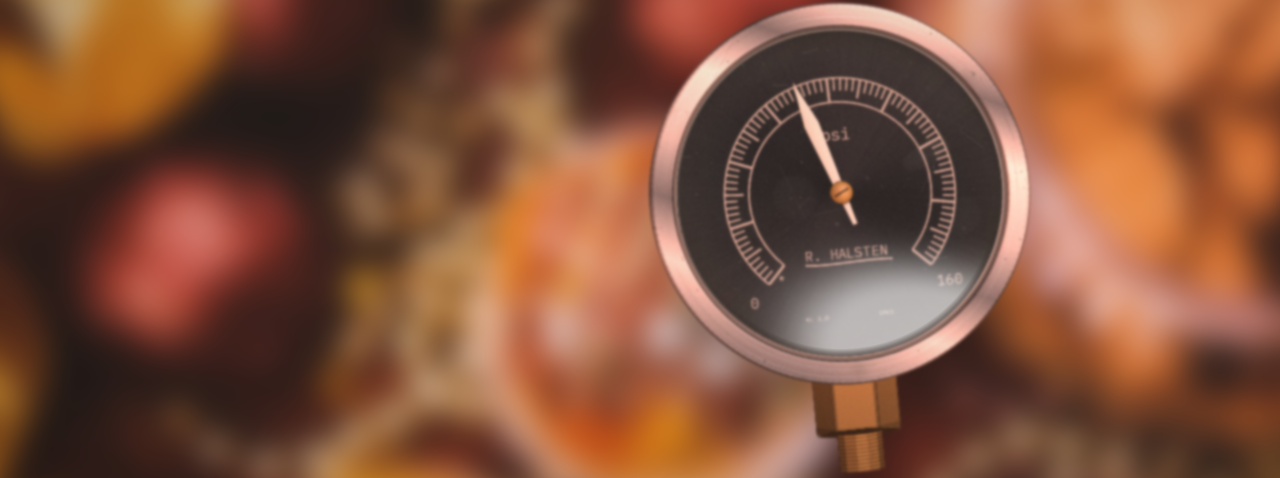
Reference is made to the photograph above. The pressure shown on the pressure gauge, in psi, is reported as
70 psi
